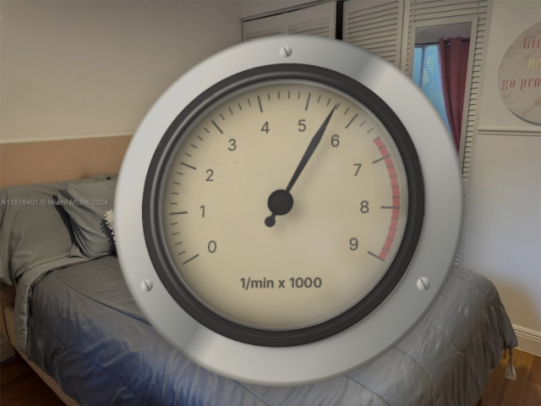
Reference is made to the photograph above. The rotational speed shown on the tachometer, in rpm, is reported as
5600 rpm
